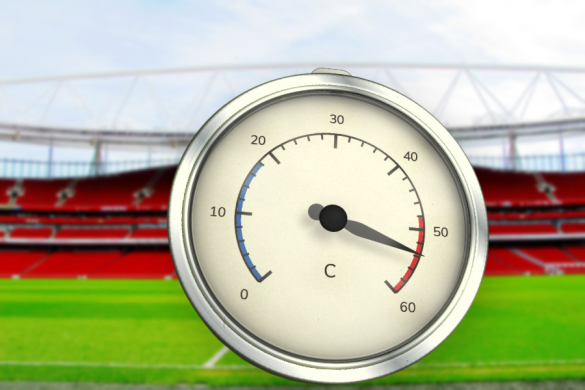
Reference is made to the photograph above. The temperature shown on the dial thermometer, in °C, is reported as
54 °C
